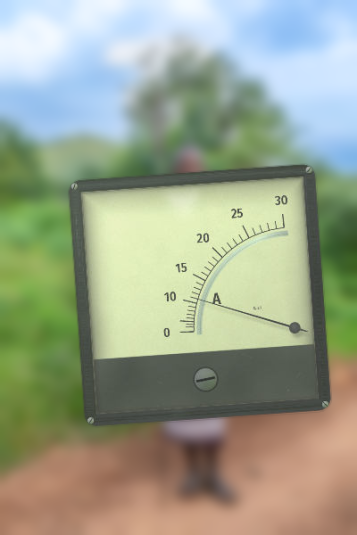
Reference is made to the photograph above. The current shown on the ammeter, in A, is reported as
11 A
